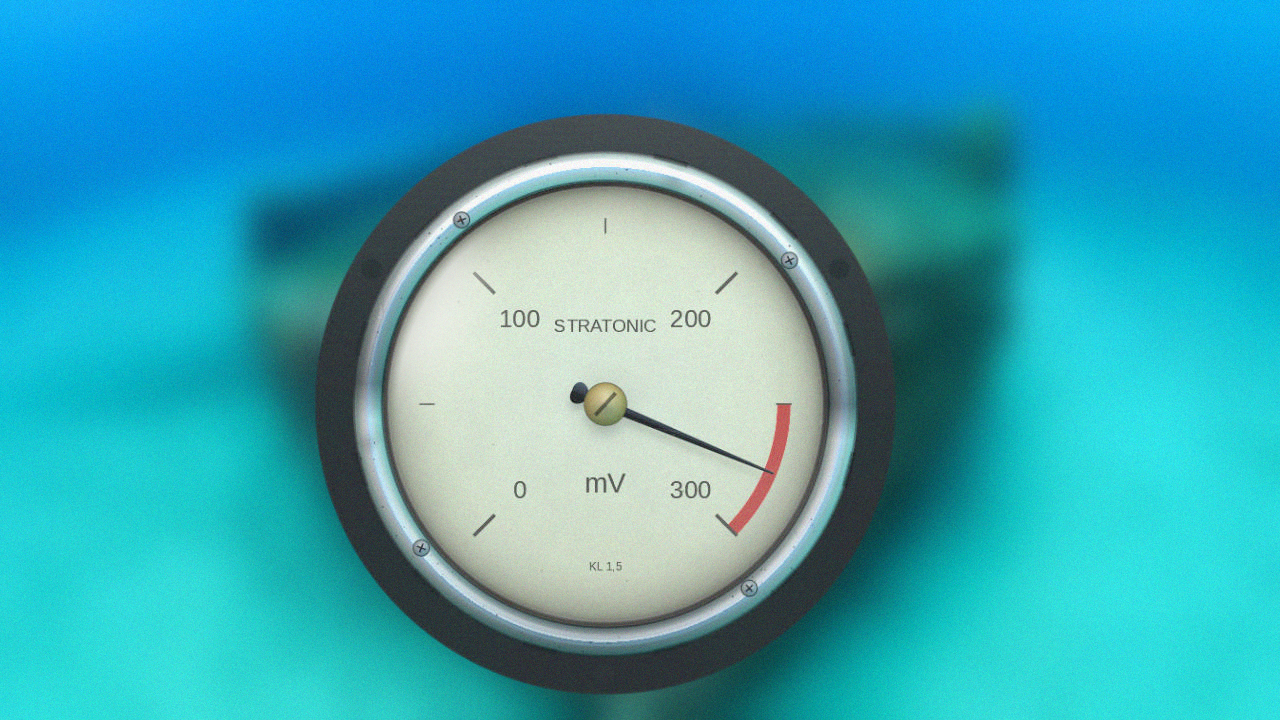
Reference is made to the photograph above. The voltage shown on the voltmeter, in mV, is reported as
275 mV
